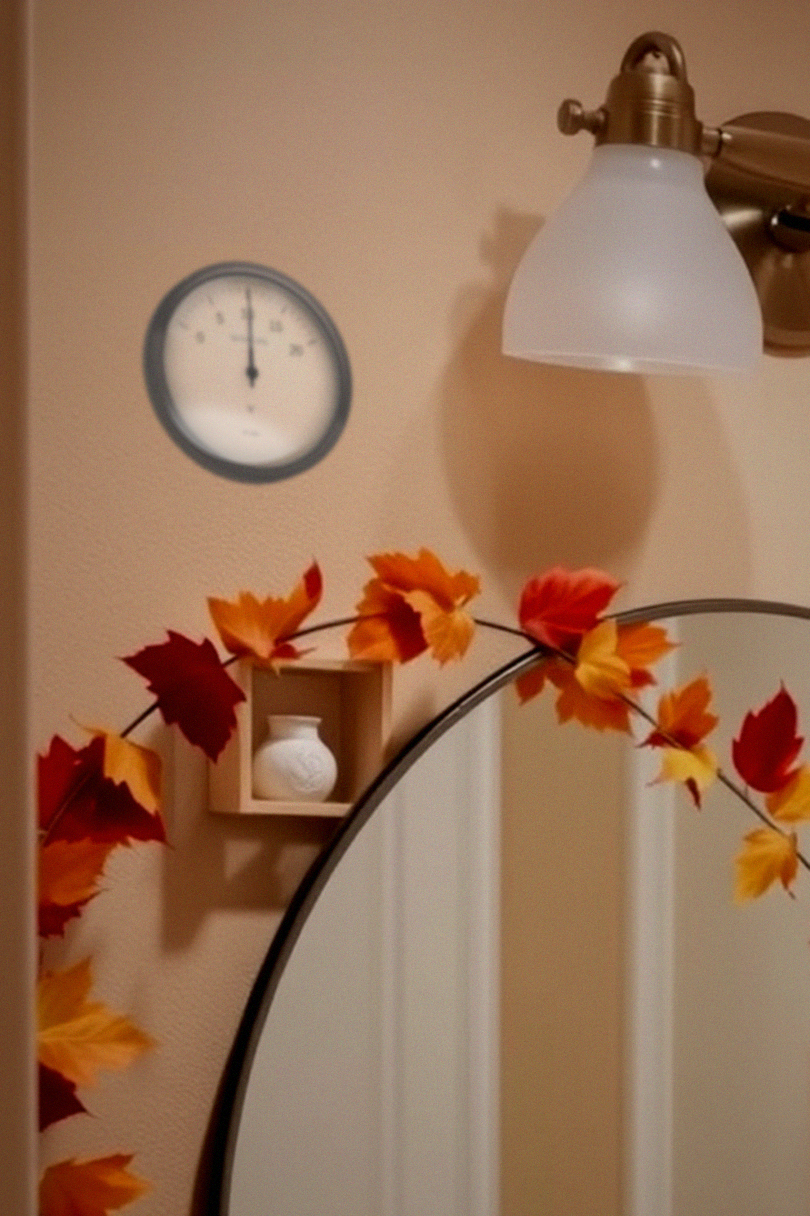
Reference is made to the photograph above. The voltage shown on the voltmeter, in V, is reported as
10 V
